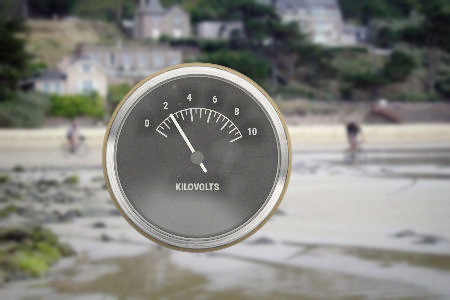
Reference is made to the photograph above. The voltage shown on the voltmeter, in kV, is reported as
2 kV
